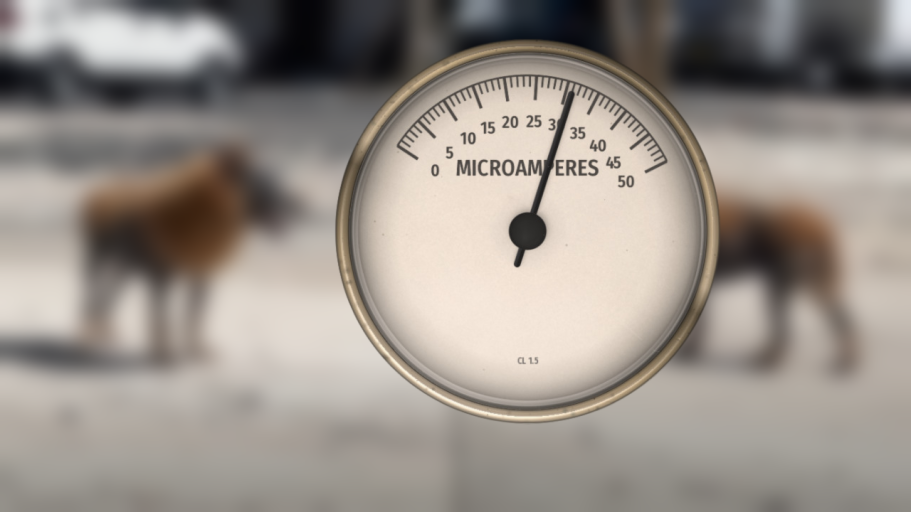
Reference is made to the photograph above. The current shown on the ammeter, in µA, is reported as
31 µA
